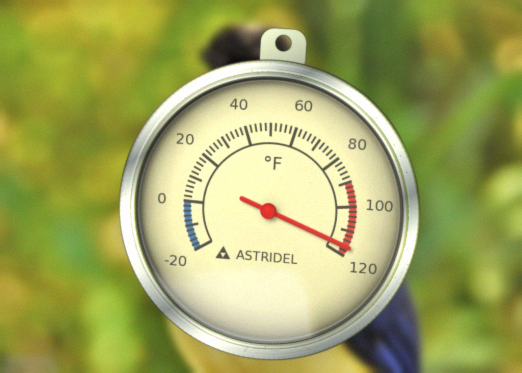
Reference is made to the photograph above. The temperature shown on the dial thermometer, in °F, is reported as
116 °F
